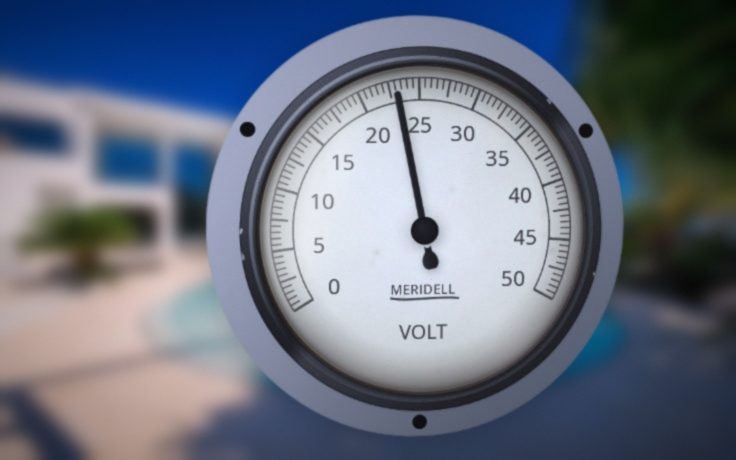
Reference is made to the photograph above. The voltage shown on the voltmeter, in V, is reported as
23 V
